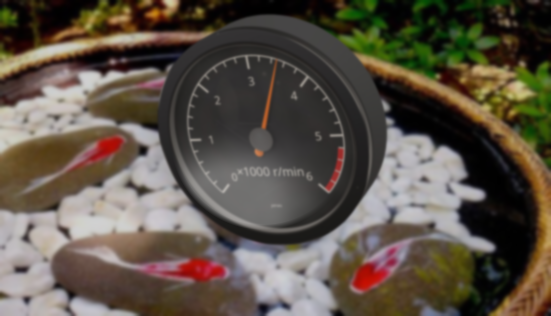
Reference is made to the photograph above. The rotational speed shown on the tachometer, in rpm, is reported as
3500 rpm
